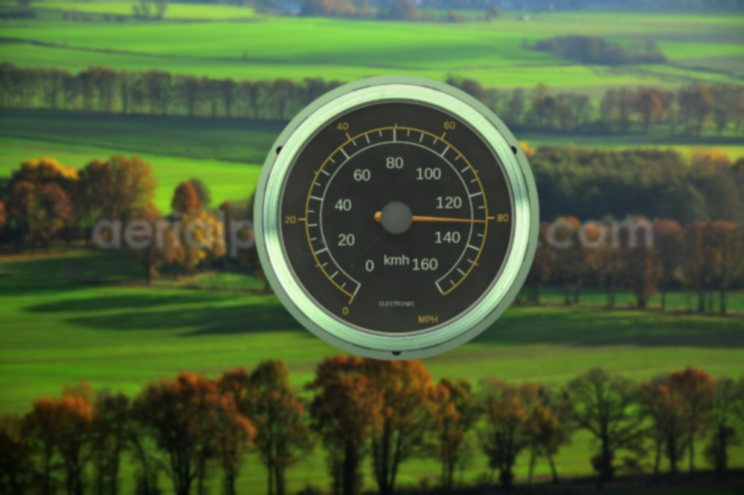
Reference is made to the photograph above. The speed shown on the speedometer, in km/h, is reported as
130 km/h
